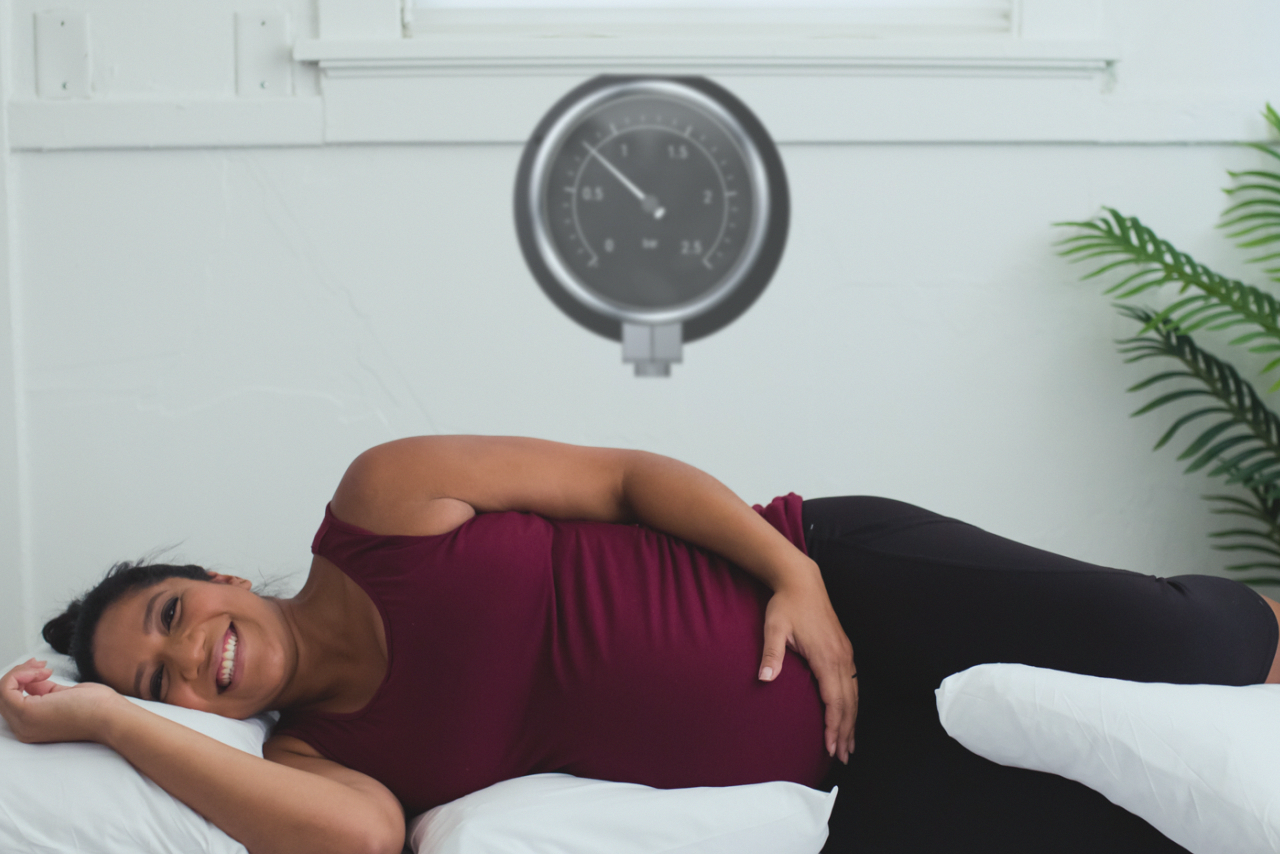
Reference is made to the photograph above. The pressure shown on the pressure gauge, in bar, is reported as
0.8 bar
